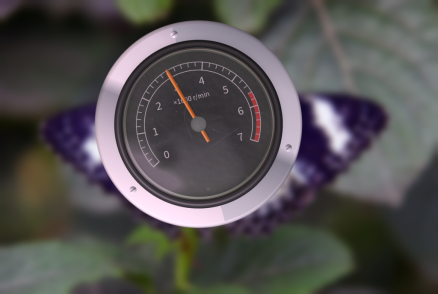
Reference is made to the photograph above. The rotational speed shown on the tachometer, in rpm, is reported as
3000 rpm
